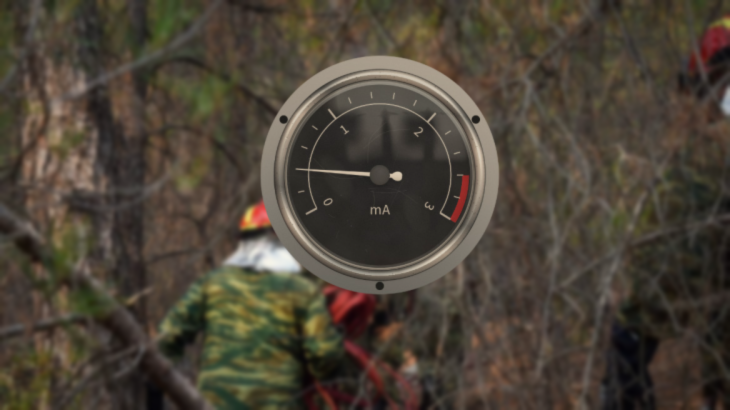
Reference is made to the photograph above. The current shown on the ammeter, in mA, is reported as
0.4 mA
